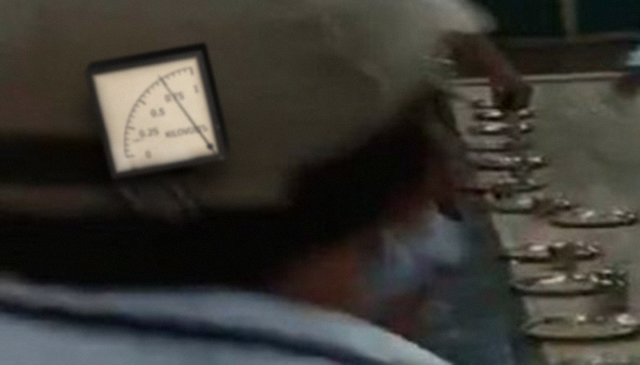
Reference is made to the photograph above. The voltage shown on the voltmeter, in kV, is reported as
0.75 kV
